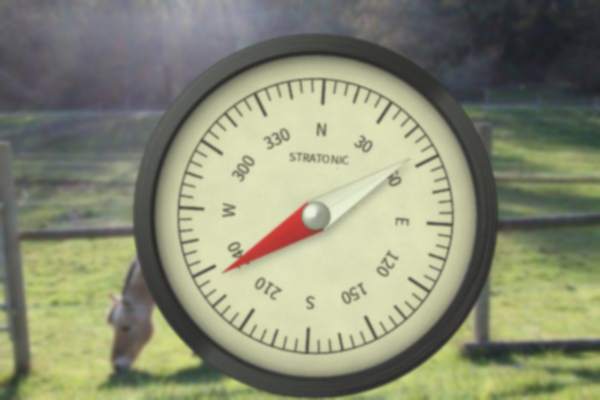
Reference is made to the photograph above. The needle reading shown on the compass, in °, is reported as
235 °
